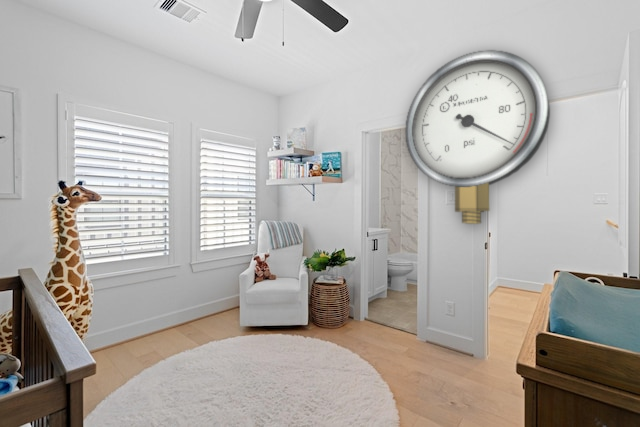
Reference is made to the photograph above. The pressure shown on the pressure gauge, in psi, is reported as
97.5 psi
